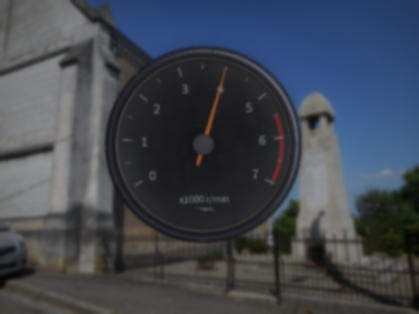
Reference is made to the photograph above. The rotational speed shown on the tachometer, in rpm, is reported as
4000 rpm
